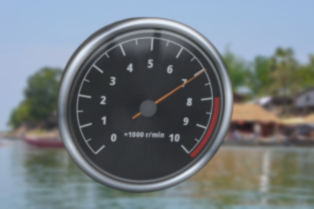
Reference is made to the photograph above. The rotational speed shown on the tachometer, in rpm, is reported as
7000 rpm
